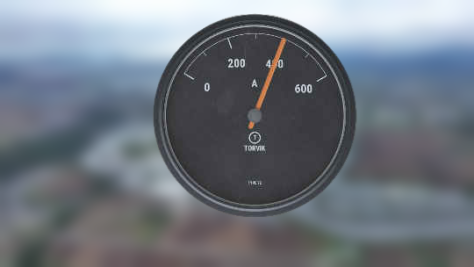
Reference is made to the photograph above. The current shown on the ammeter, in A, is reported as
400 A
